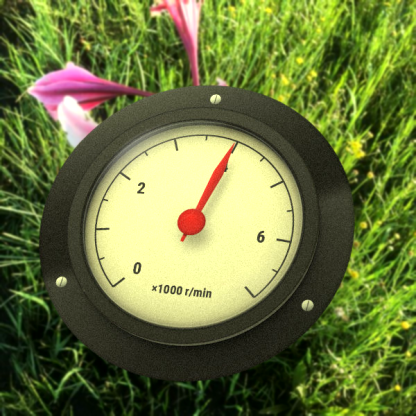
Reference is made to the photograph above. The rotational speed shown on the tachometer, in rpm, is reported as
4000 rpm
